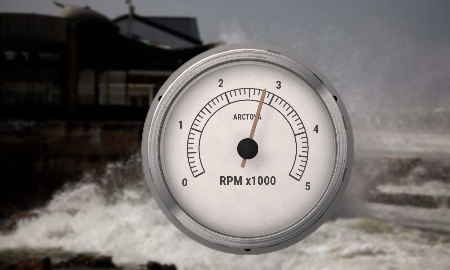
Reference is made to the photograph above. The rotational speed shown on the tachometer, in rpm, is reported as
2800 rpm
